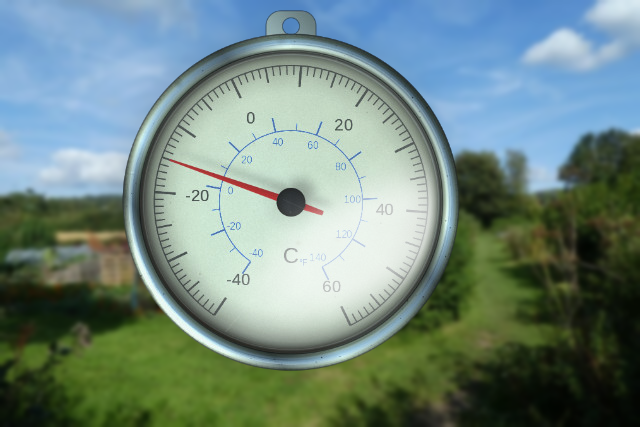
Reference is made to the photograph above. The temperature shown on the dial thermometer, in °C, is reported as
-15 °C
